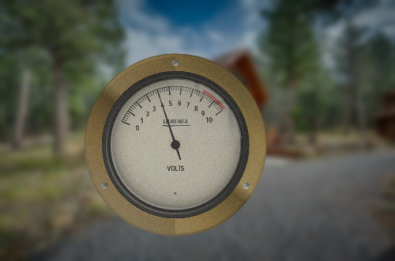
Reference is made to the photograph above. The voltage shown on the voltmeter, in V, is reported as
4 V
